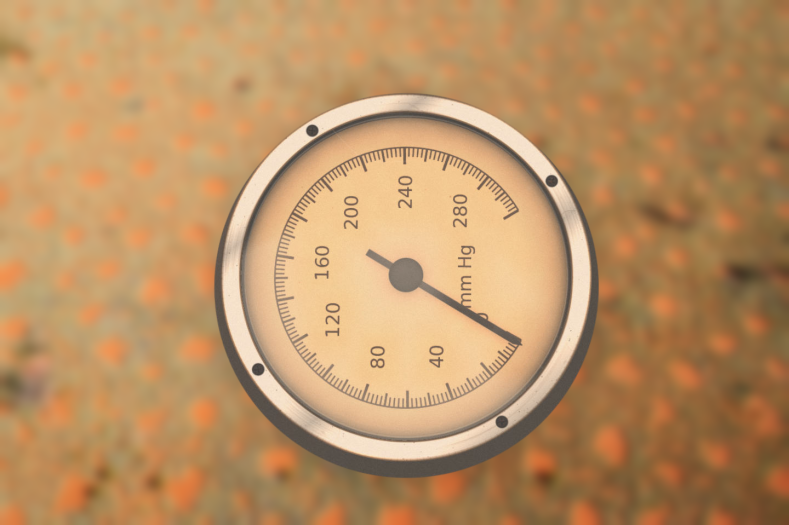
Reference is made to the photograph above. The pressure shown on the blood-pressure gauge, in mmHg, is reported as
2 mmHg
